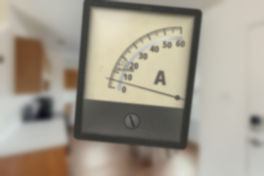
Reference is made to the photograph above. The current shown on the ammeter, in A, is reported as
5 A
